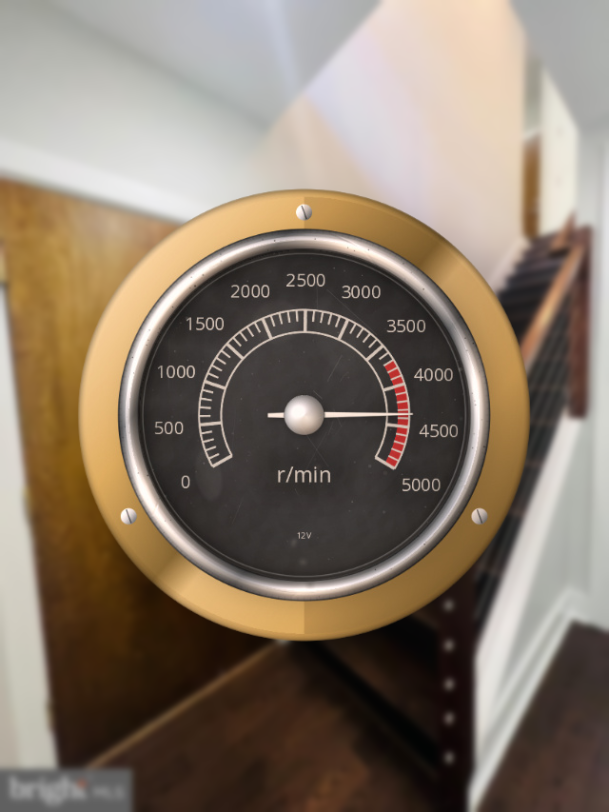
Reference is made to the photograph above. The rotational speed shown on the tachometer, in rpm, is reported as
4350 rpm
